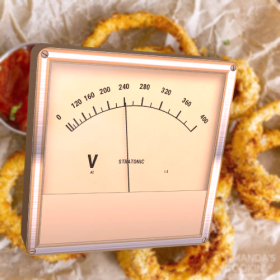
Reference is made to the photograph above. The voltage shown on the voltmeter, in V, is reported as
240 V
